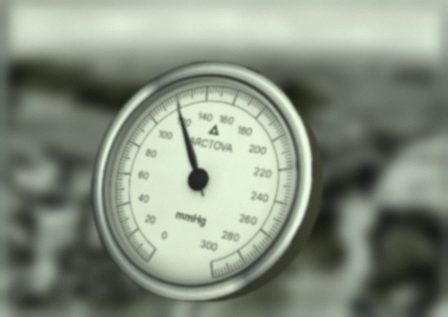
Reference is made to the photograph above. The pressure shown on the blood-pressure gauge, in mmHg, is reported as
120 mmHg
